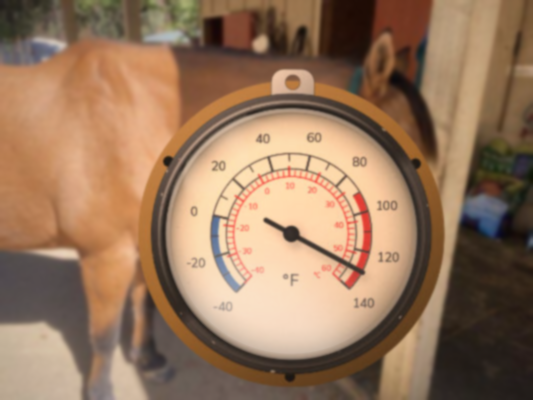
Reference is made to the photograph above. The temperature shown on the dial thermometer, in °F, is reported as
130 °F
